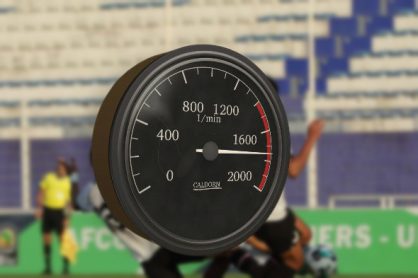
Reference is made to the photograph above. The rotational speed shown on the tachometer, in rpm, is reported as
1750 rpm
